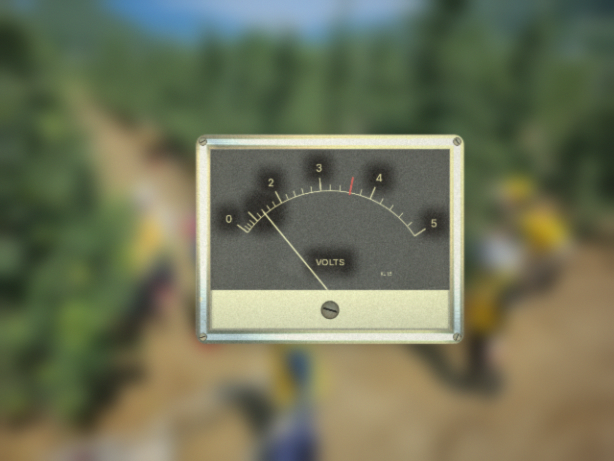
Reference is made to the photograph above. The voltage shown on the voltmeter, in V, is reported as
1.4 V
